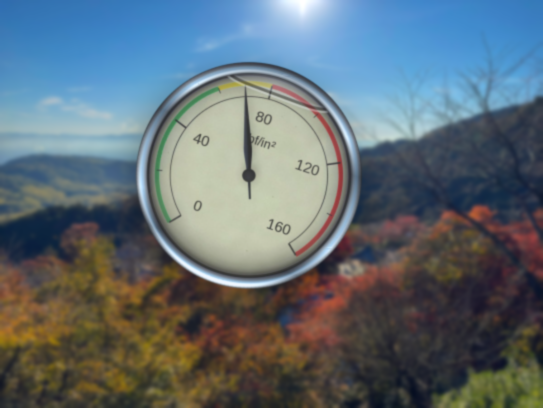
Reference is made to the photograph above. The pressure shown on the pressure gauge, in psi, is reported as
70 psi
